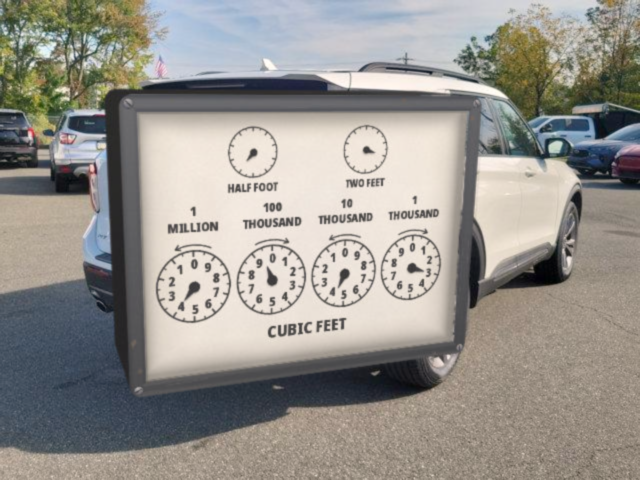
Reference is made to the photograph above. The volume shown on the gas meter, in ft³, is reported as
394300 ft³
